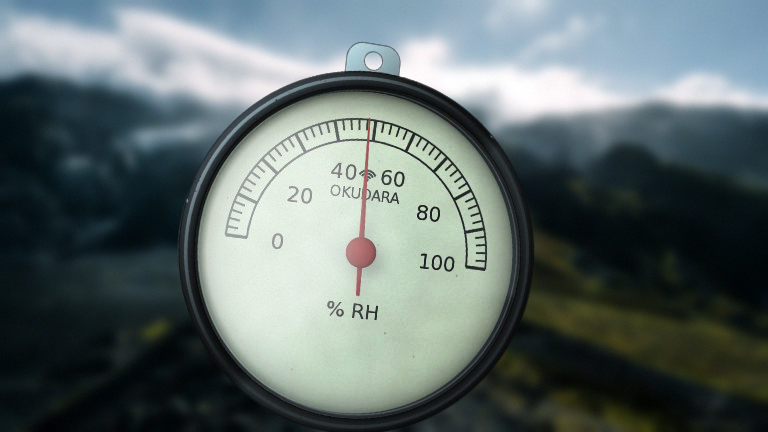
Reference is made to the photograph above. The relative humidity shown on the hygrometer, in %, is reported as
48 %
